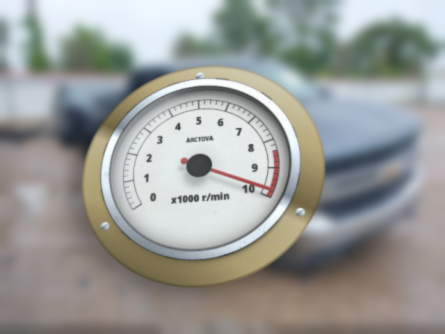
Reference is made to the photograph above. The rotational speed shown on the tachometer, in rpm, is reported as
9800 rpm
